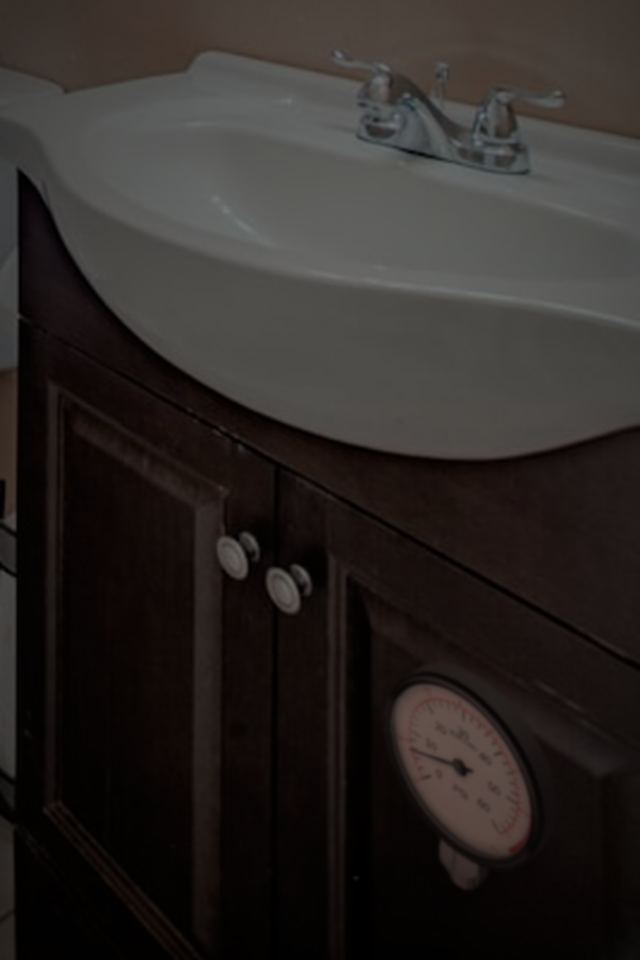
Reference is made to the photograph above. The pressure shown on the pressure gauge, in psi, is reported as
6 psi
